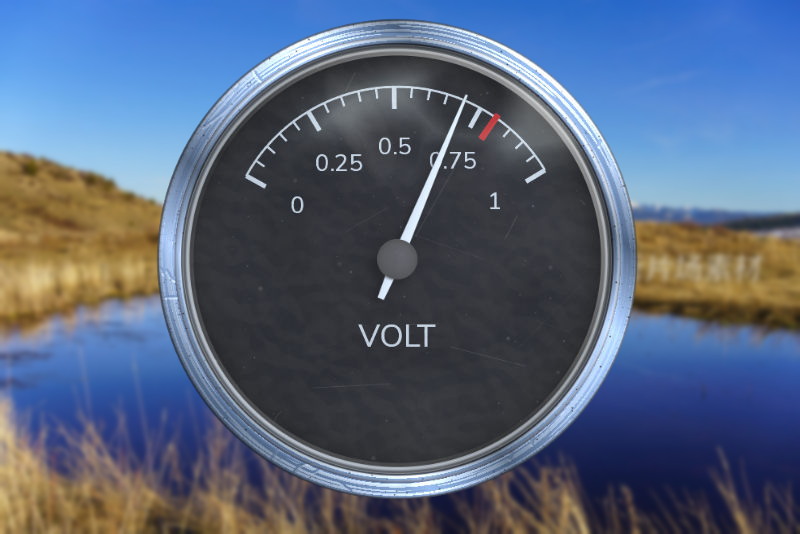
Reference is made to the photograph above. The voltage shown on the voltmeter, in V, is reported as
0.7 V
